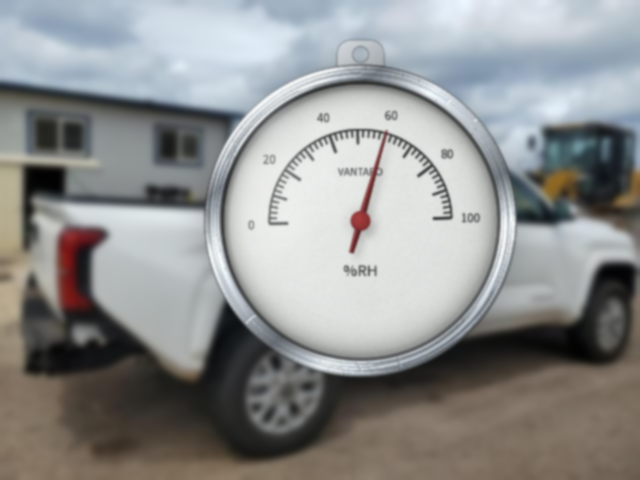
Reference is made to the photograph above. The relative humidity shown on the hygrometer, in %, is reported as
60 %
